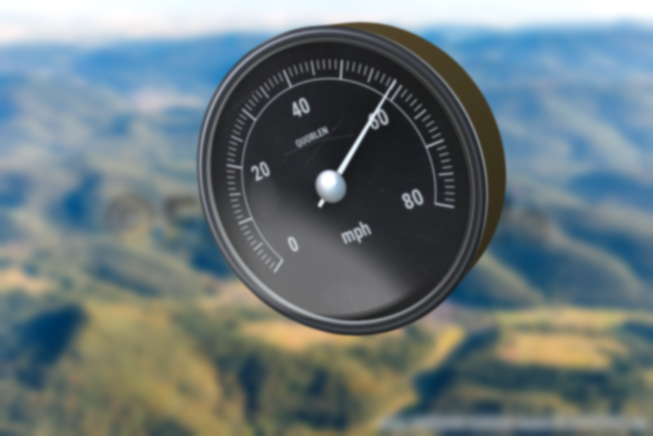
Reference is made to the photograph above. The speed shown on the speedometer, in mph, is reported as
59 mph
